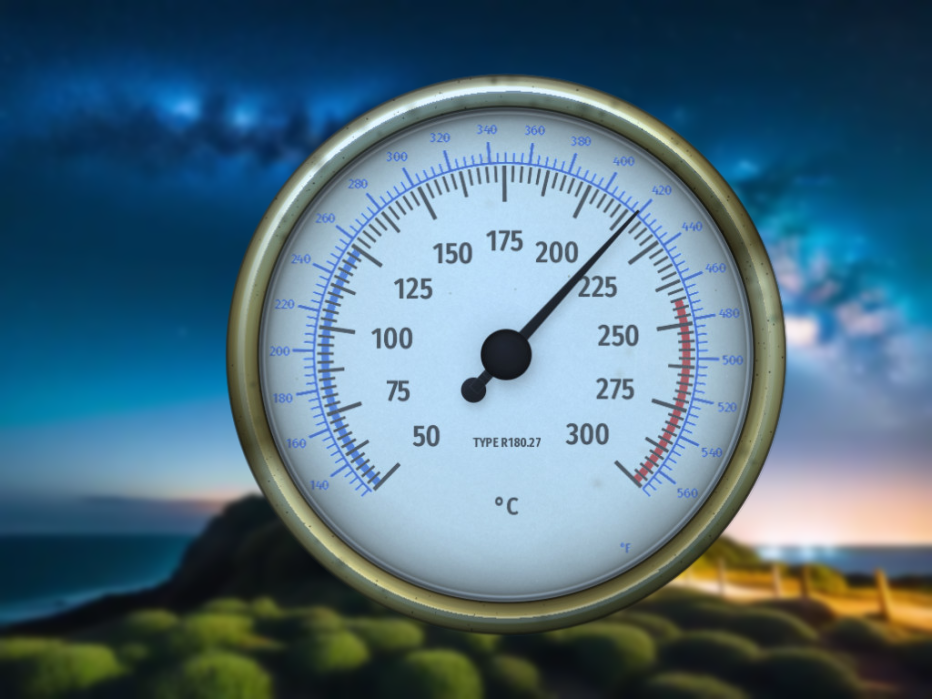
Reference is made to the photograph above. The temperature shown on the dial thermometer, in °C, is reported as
215 °C
